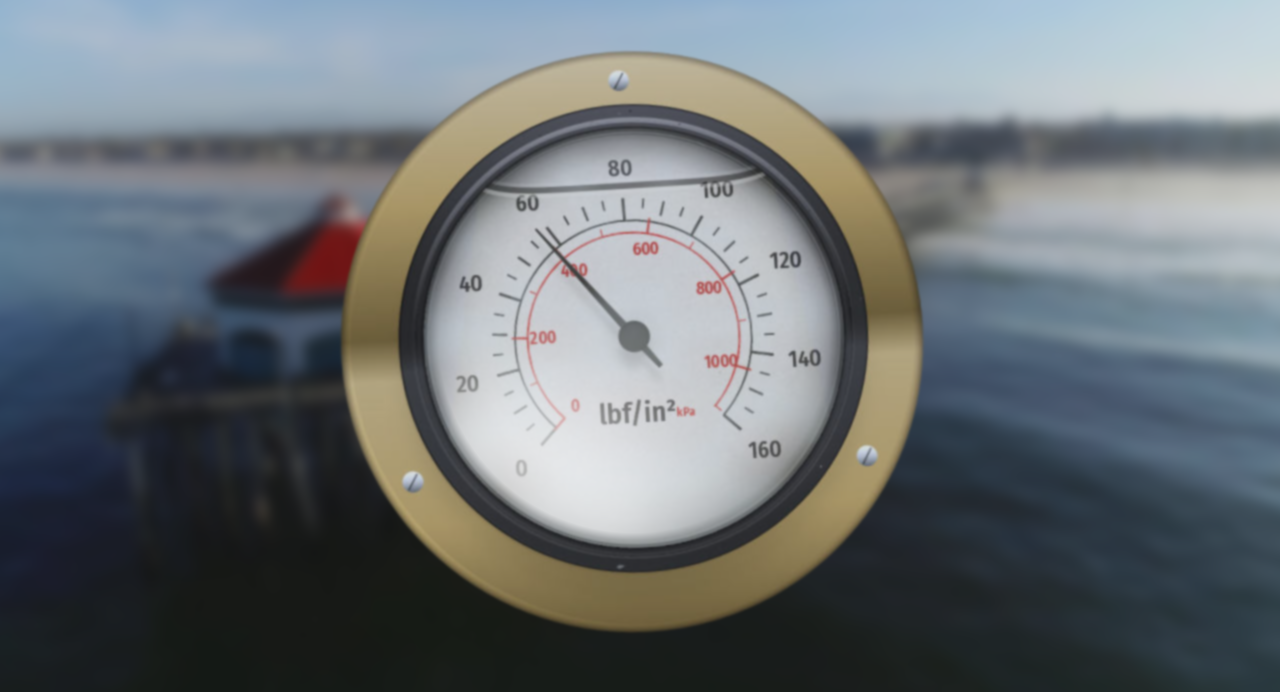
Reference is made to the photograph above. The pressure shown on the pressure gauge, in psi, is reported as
57.5 psi
